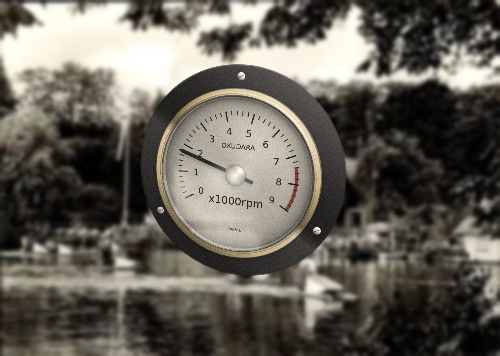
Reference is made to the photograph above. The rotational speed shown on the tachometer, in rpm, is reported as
1800 rpm
